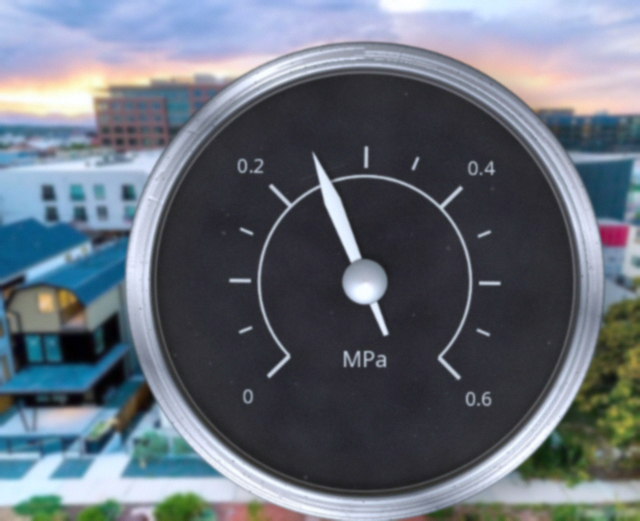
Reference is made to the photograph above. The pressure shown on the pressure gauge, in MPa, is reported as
0.25 MPa
